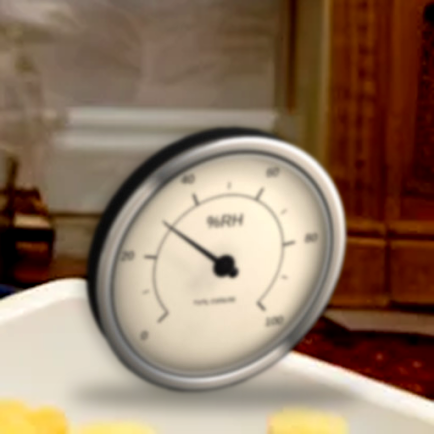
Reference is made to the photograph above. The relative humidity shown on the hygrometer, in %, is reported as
30 %
